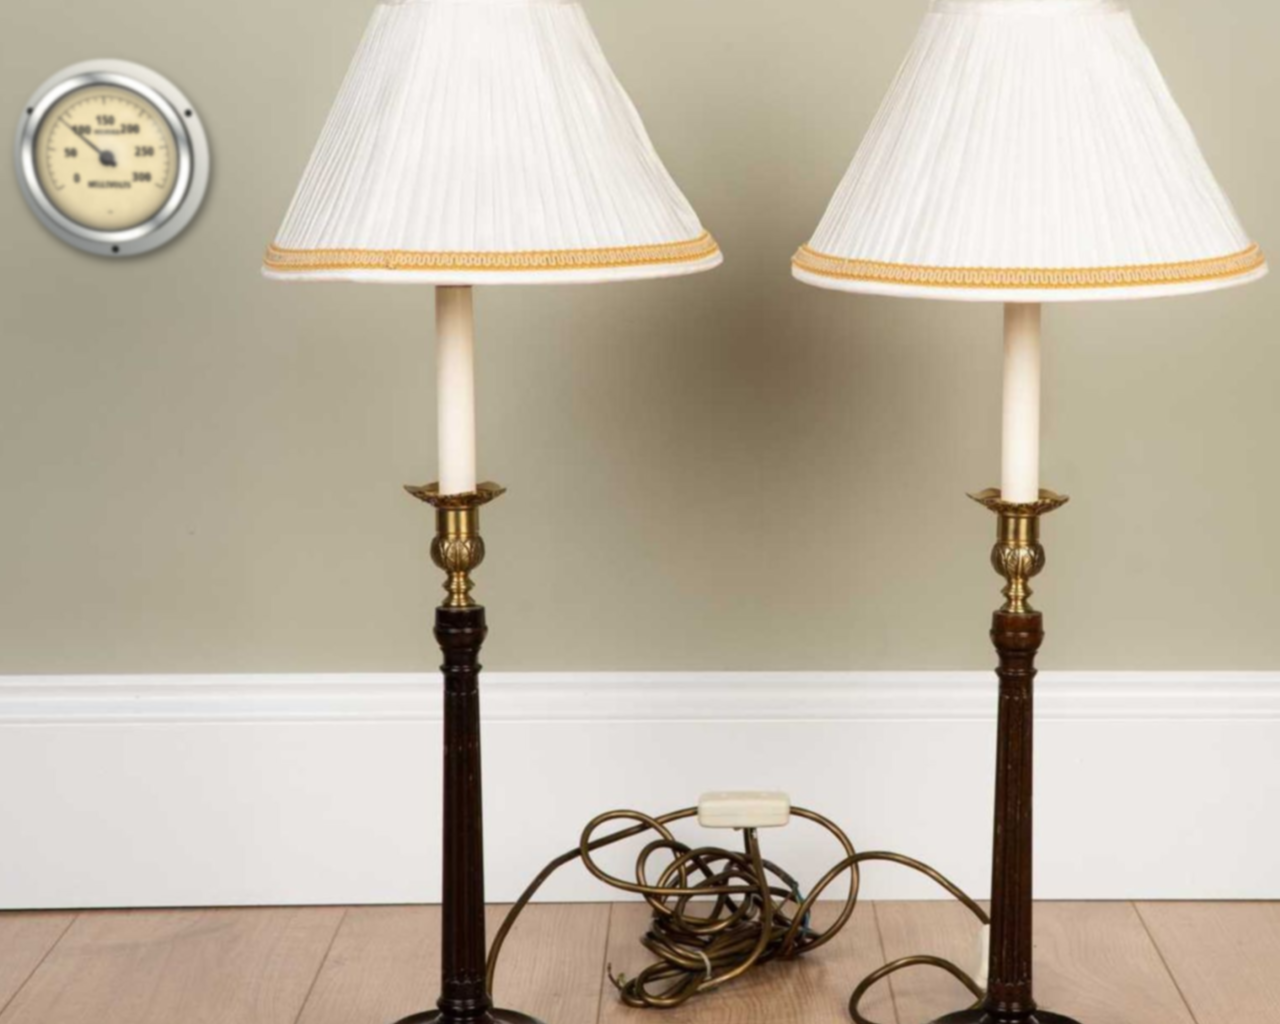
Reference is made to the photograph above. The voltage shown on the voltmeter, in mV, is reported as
90 mV
